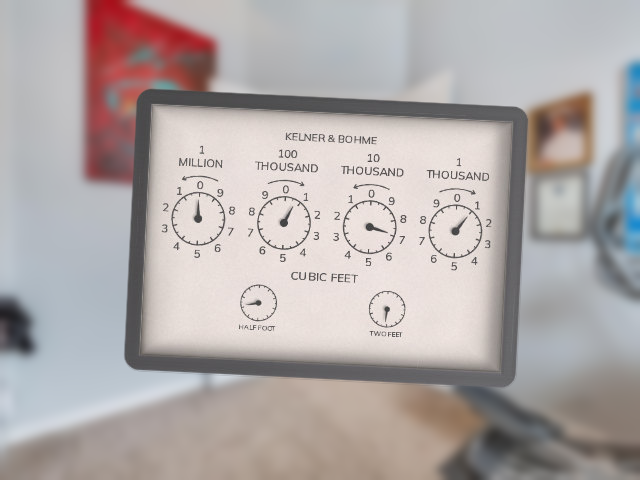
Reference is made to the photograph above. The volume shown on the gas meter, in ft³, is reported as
7100 ft³
